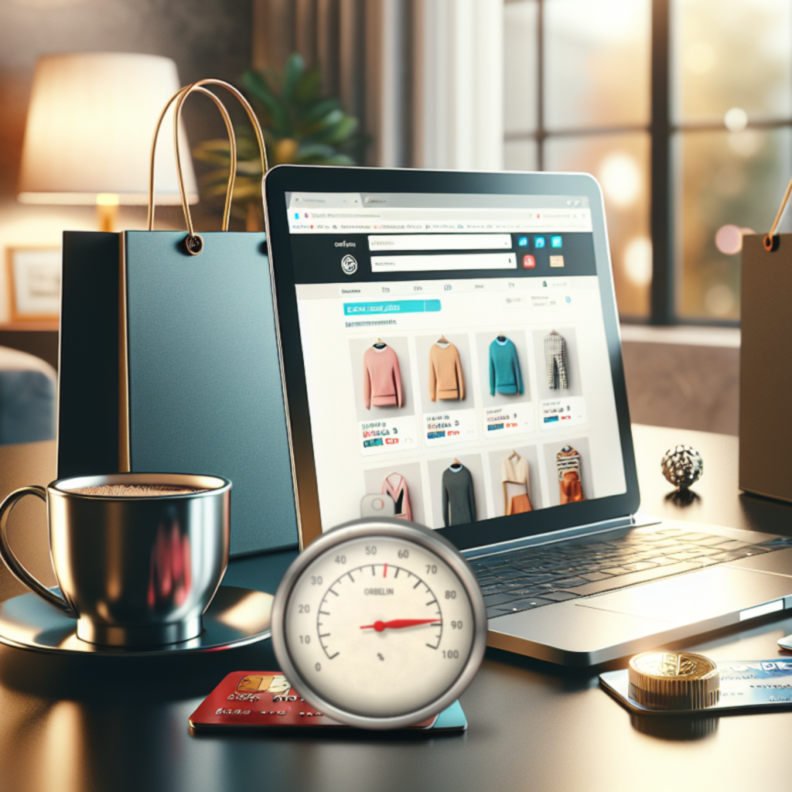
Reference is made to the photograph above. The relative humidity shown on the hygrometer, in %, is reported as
87.5 %
